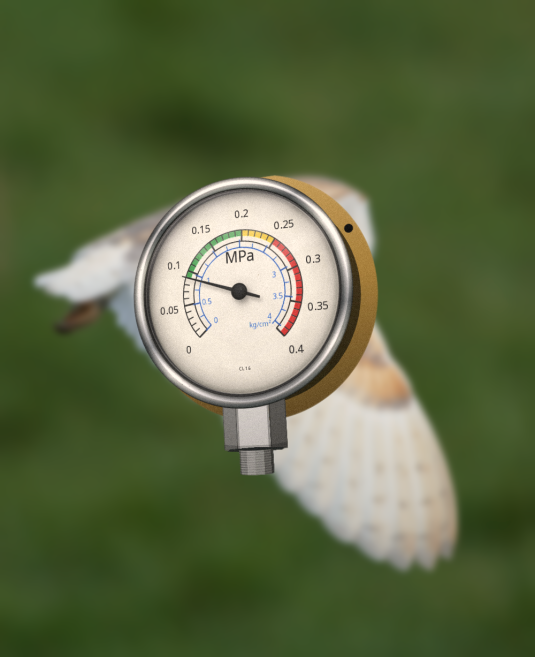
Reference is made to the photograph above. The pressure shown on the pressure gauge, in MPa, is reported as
0.09 MPa
